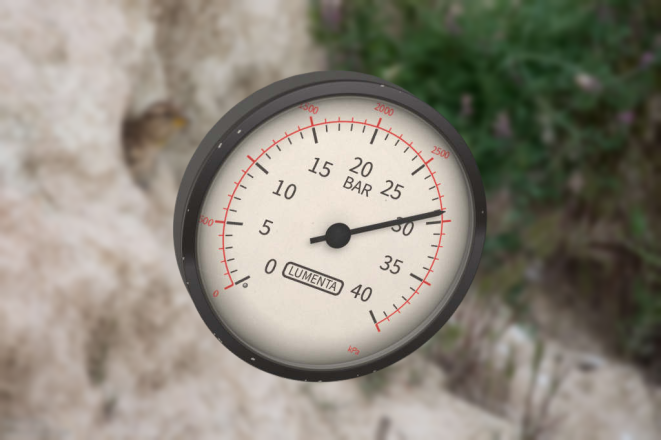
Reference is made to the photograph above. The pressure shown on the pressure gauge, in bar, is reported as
29 bar
